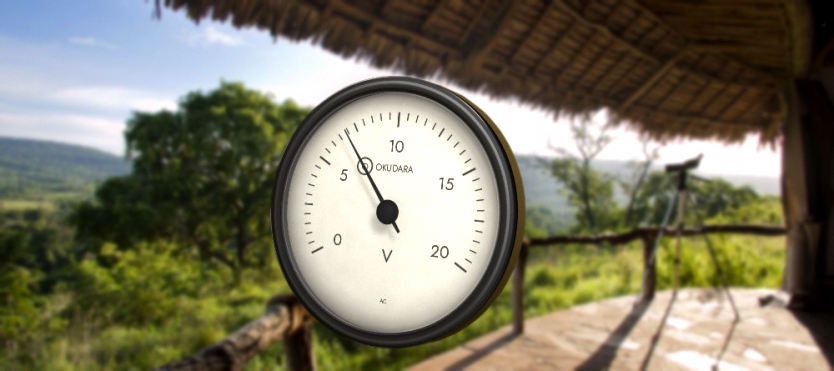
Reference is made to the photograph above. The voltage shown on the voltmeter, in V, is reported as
7 V
